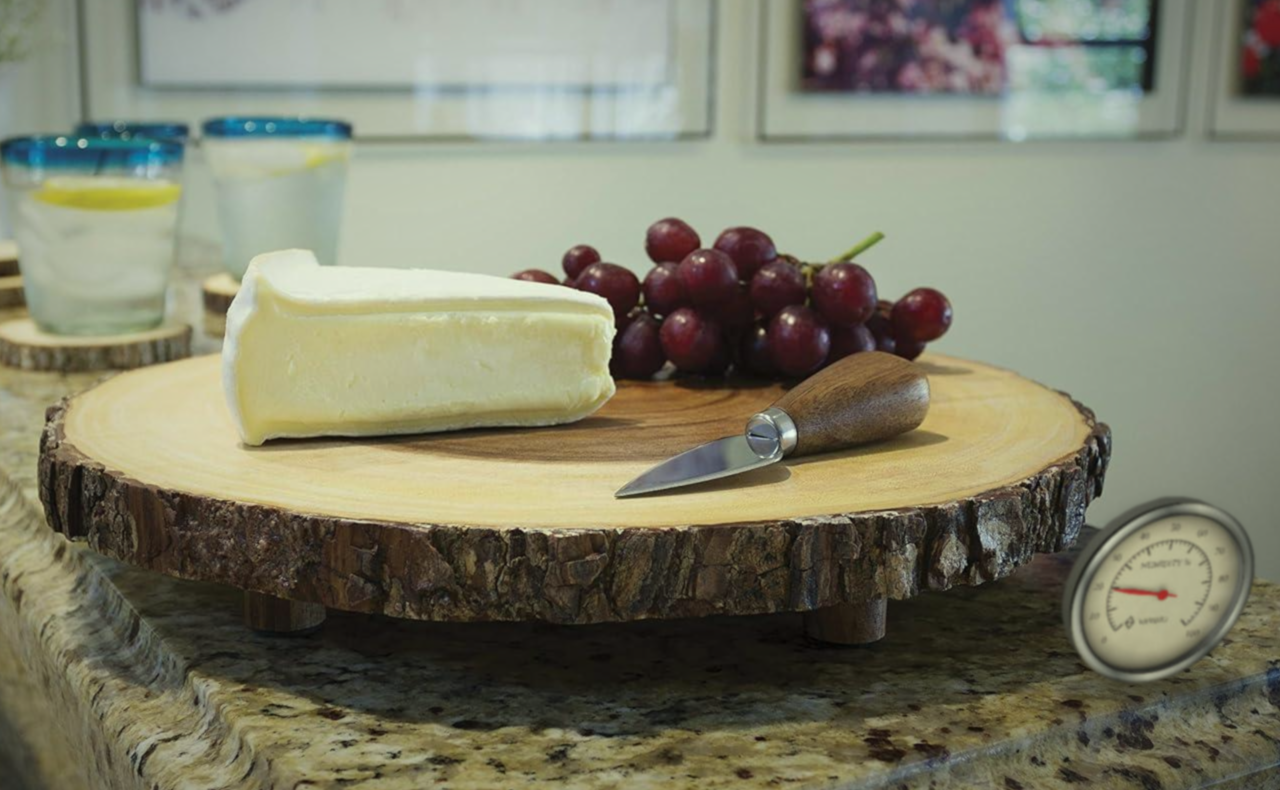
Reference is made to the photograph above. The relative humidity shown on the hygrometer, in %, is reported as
20 %
